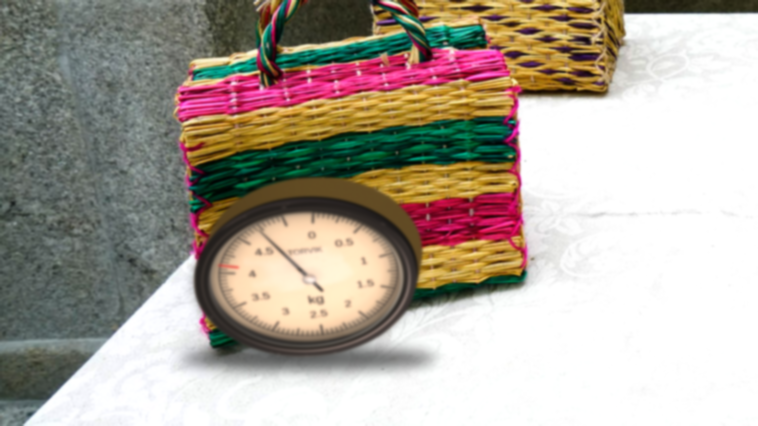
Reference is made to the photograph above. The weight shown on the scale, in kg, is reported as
4.75 kg
